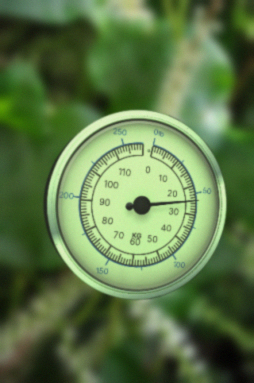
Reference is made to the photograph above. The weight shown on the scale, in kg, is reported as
25 kg
